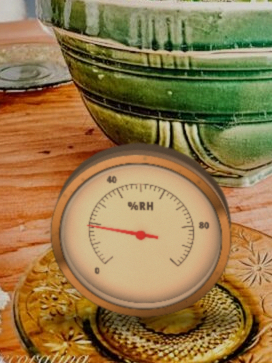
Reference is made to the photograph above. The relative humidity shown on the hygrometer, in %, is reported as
20 %
